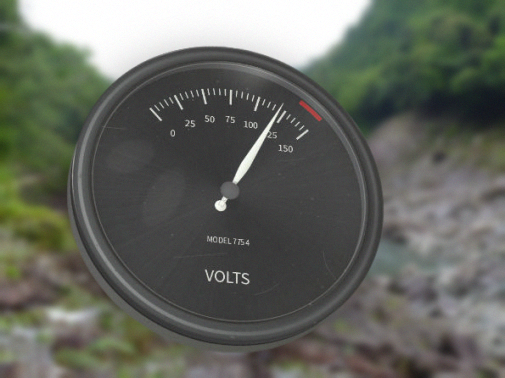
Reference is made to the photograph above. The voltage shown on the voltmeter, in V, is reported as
120 V
